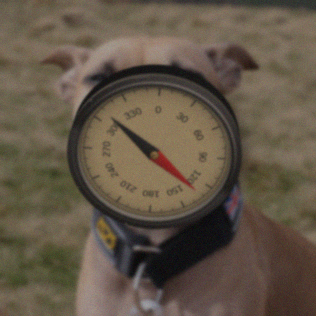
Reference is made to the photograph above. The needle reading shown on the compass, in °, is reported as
130 °
